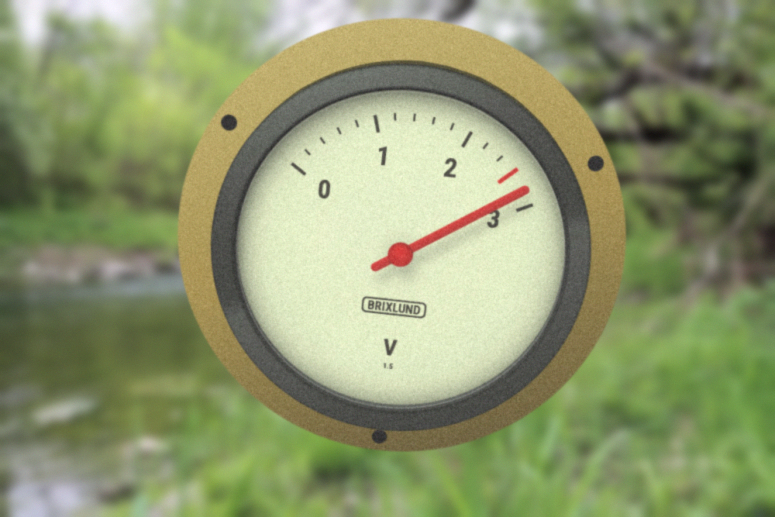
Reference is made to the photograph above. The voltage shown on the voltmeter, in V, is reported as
2.8 V
